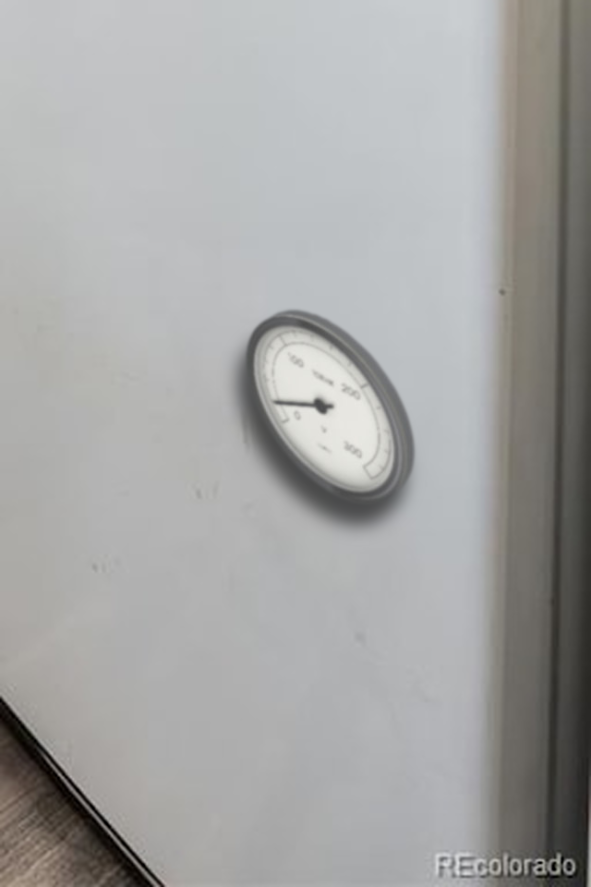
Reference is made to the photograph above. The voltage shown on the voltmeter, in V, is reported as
20 V
